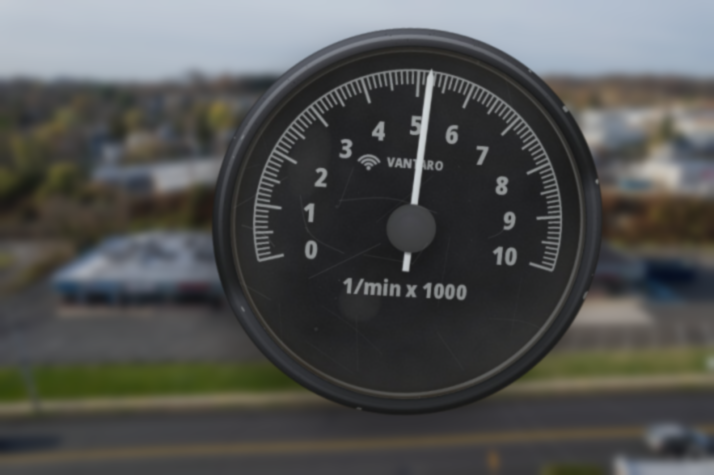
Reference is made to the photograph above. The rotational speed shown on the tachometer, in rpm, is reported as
5200 rpm
